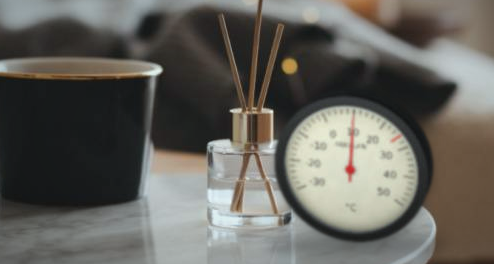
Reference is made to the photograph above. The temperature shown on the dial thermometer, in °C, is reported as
10 °C
